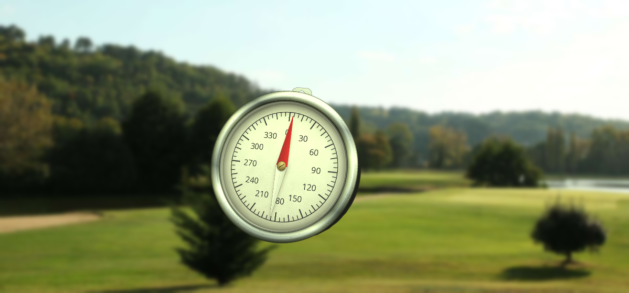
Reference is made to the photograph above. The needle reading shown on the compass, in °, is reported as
5 °
